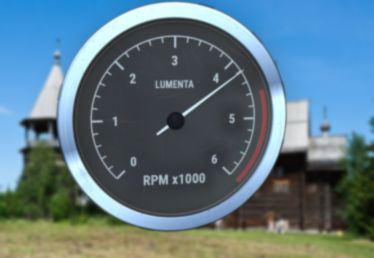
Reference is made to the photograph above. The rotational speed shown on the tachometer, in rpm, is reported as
4200 rpm
